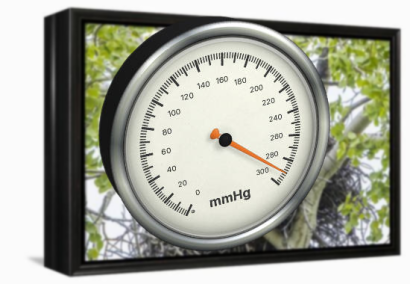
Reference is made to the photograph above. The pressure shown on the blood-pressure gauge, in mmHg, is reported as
290 mmHg
